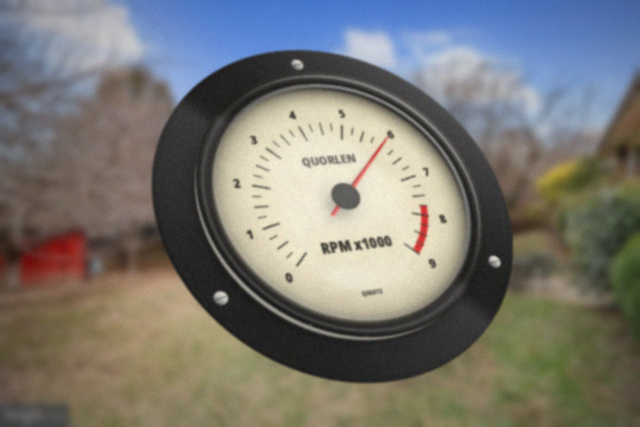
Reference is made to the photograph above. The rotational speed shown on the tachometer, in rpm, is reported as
6000 rpm
